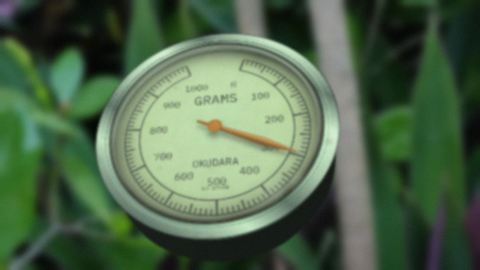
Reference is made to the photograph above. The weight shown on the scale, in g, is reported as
300 g
